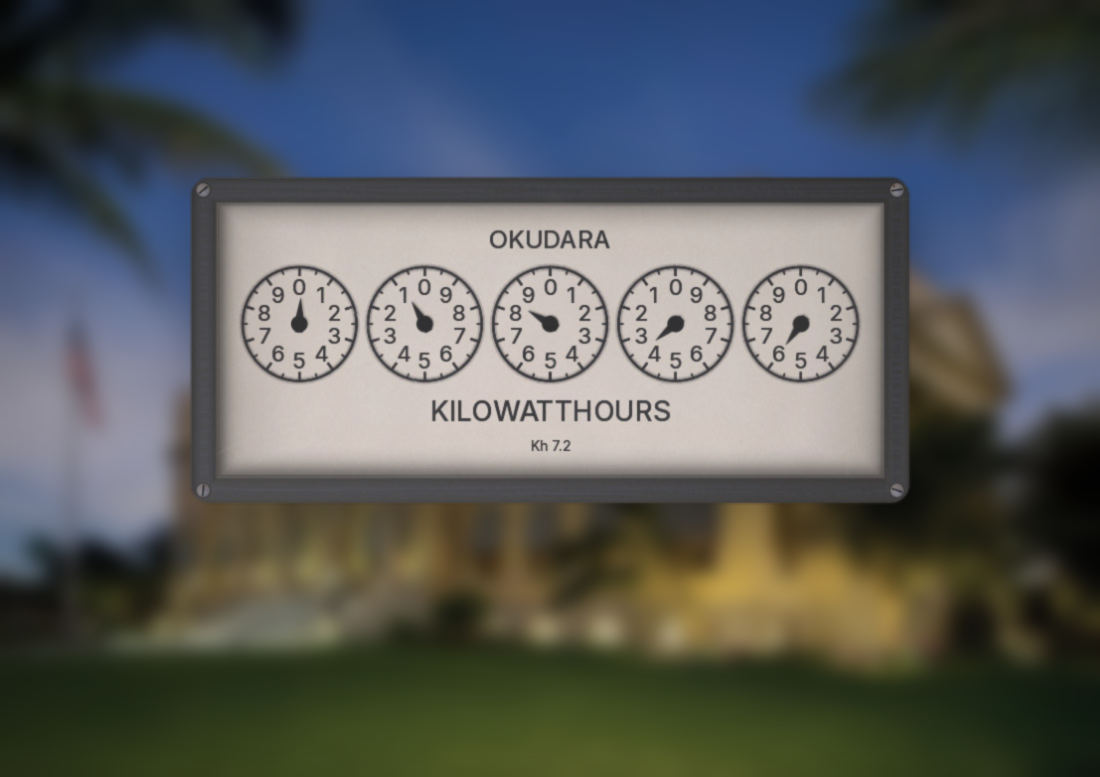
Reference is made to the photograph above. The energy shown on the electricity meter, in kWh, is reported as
836 kWh
